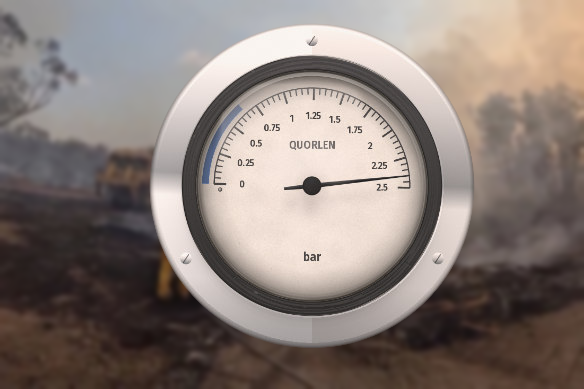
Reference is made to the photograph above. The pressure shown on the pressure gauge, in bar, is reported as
2.4 bar
